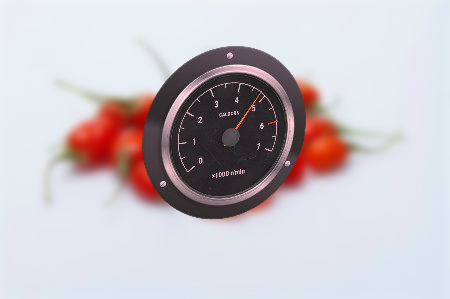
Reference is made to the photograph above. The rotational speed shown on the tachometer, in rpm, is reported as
4750 rpm
